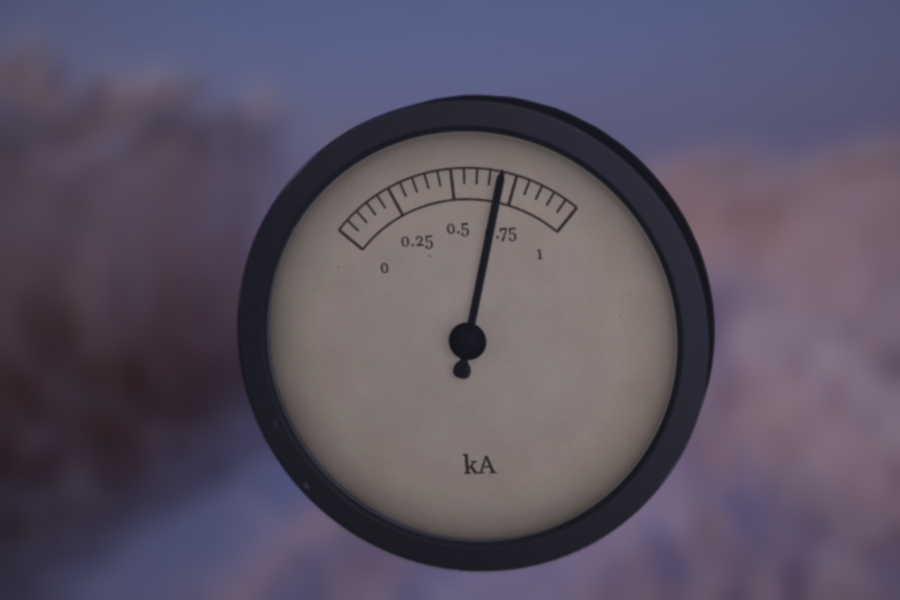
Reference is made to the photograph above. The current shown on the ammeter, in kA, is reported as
0.7 kA
